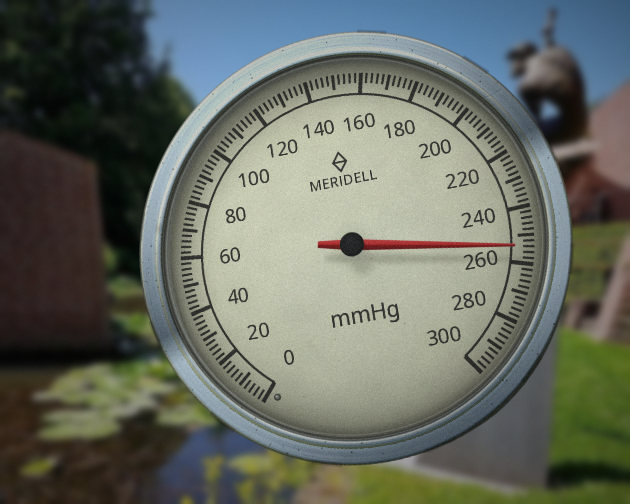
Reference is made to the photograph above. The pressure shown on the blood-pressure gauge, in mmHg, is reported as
254 mmHg
